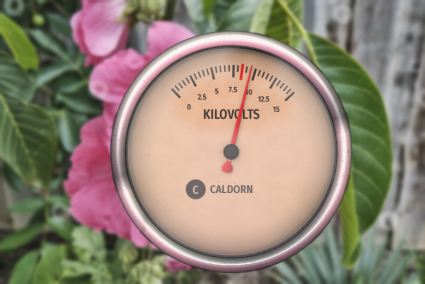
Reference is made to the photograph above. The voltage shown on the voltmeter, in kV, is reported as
9.5 kV
